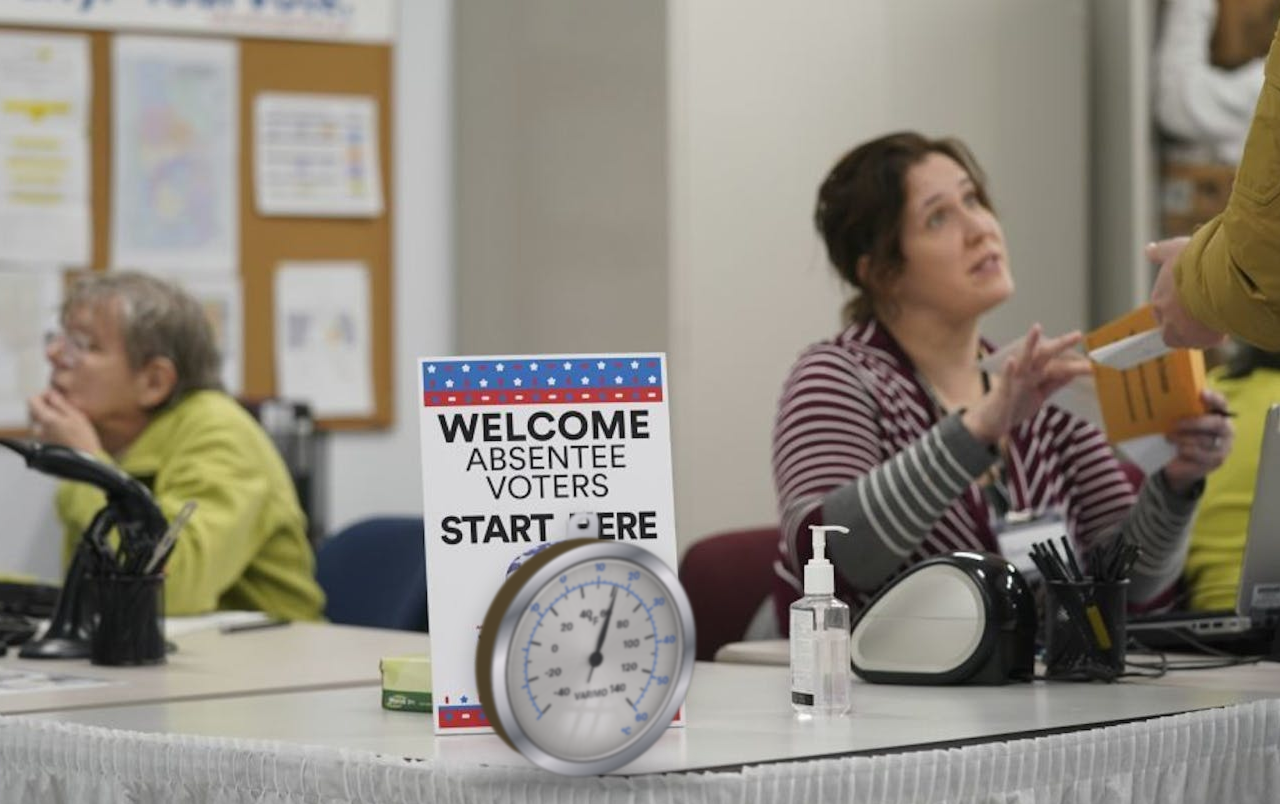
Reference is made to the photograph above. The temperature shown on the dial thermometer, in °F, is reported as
60 °F
